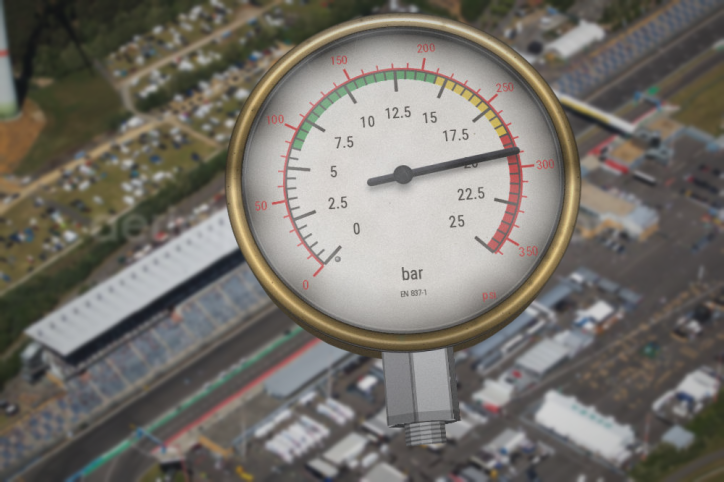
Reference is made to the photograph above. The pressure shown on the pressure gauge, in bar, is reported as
20 bar
